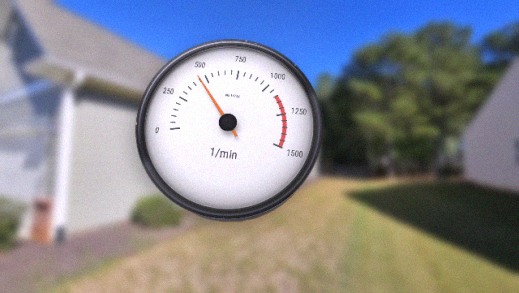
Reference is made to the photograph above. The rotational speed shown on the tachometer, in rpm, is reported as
450 rpm
